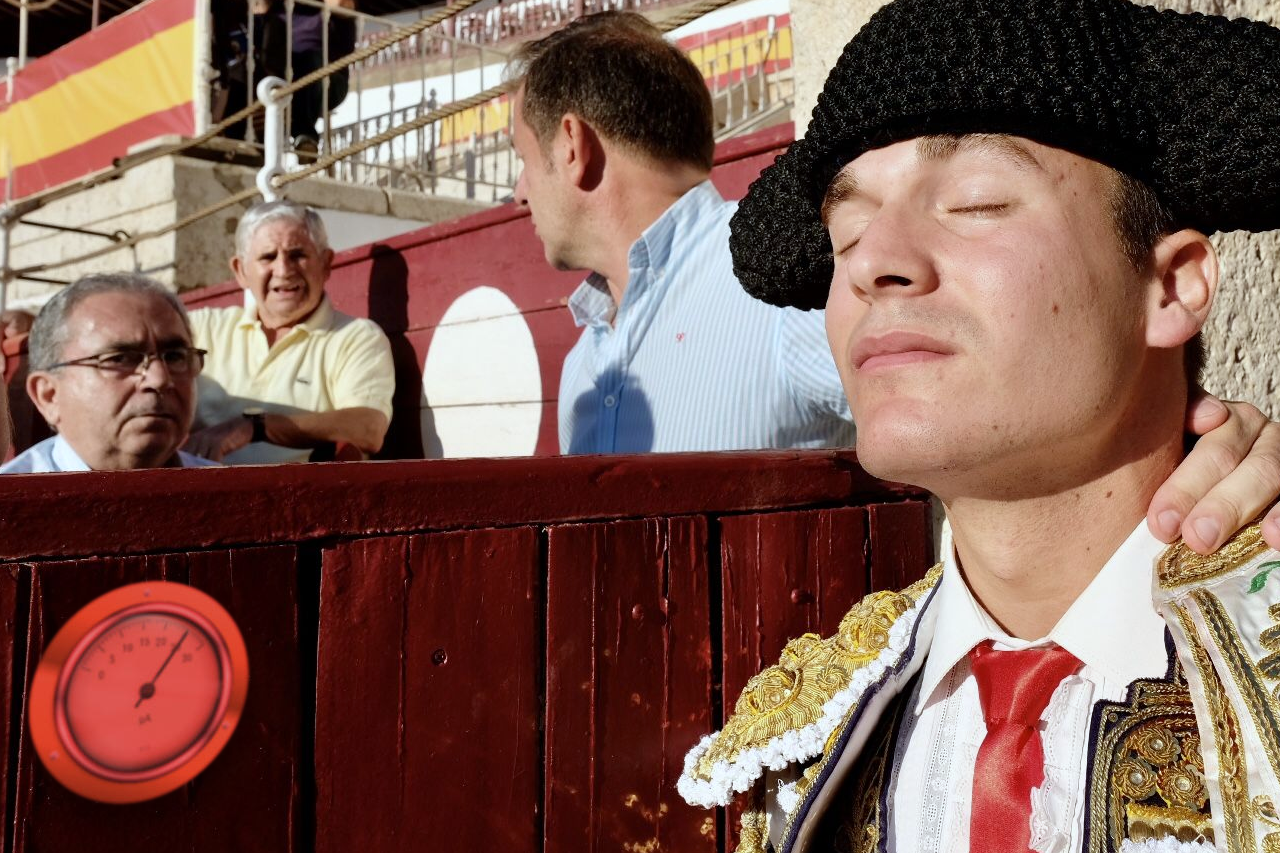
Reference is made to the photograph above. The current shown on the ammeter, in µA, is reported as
25 µA
